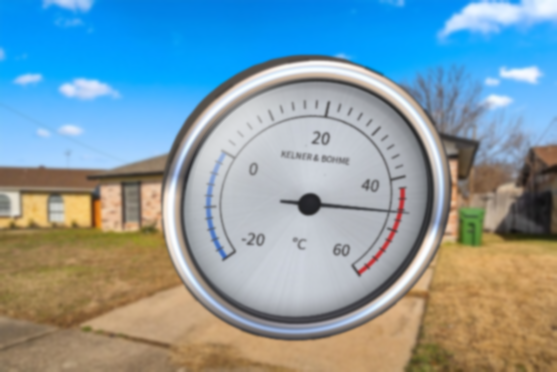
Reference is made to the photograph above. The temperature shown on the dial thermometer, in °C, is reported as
46 °C
